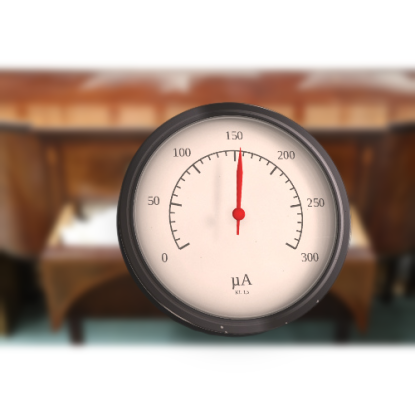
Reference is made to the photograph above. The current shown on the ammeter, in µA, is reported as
155 µA
